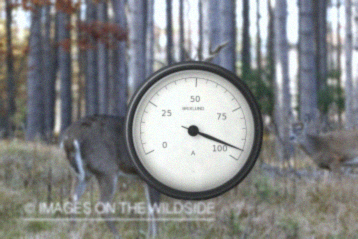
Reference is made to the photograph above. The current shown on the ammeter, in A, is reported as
95 A
